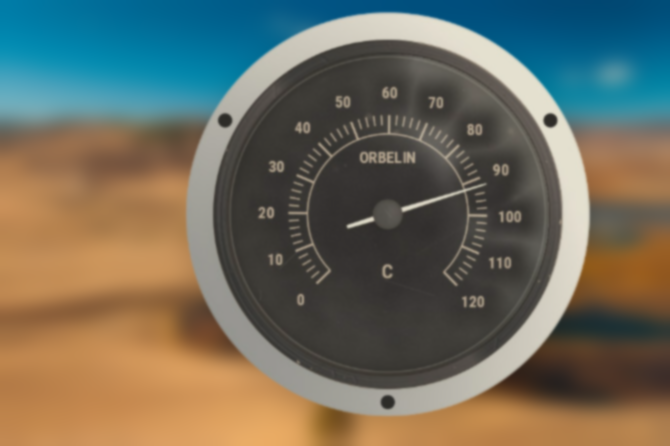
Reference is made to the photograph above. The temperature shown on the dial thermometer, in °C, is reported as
92 °C
